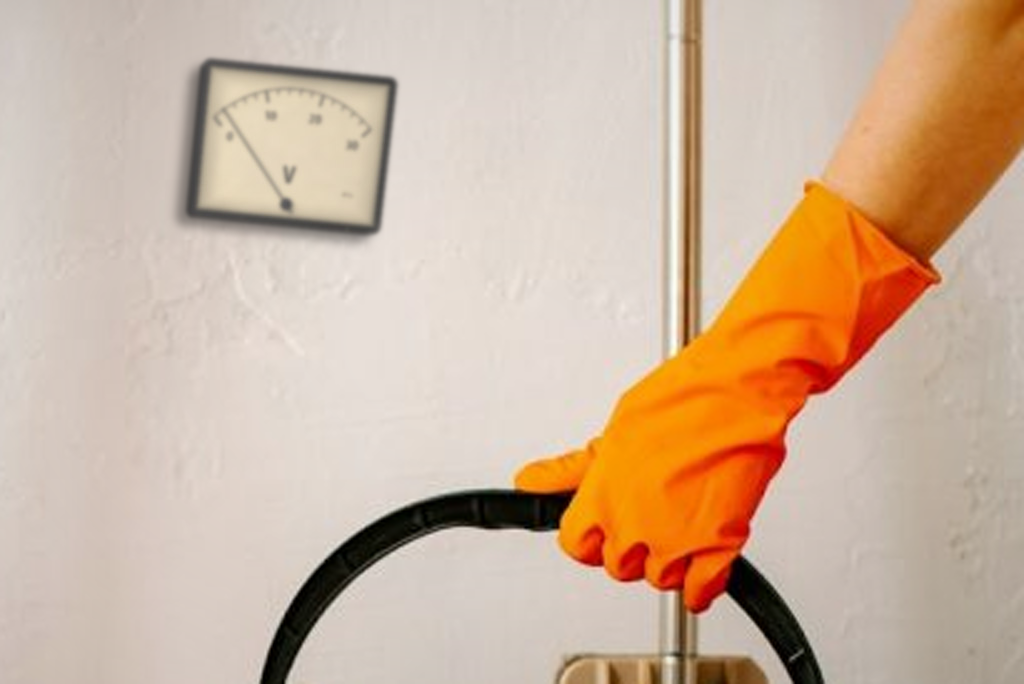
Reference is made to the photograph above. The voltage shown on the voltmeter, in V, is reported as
2 V
